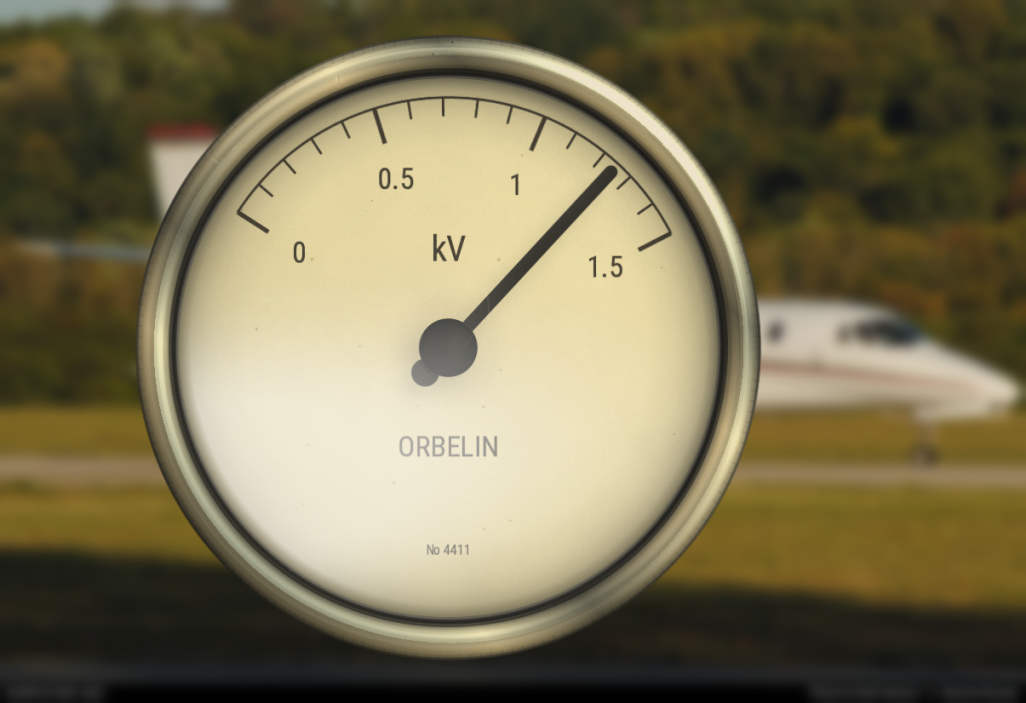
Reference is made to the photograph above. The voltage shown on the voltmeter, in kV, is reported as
1.25 kV
